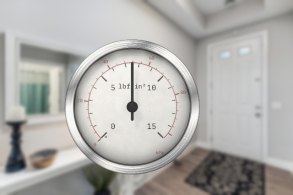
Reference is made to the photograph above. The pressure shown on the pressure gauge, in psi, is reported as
7.5 psi
